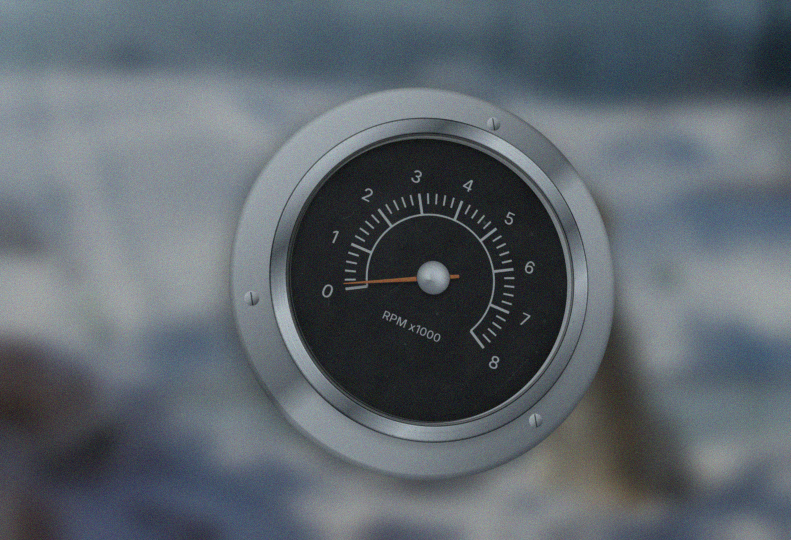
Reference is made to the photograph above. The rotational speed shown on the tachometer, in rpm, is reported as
100 rpm
